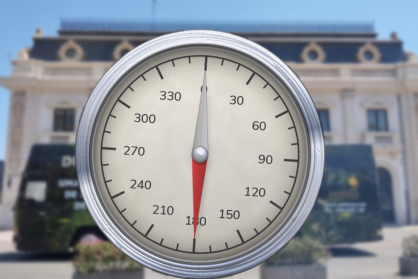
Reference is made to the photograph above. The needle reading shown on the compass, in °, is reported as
180 °
